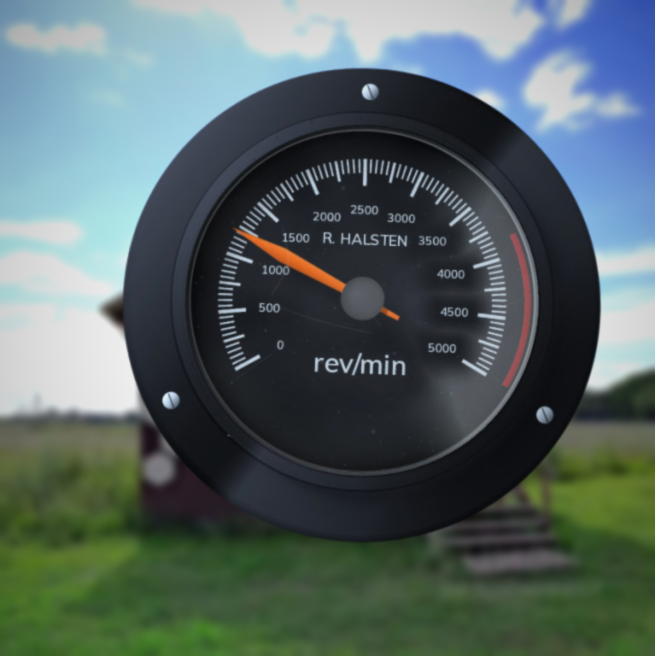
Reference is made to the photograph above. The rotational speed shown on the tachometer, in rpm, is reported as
1200 rpm
